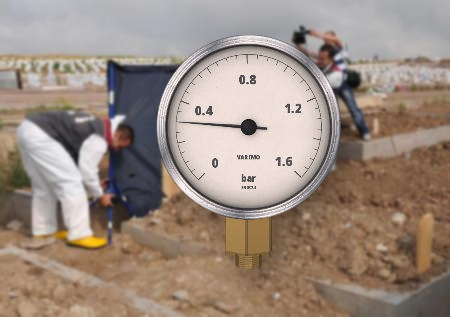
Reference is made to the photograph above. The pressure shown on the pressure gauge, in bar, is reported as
0.3 bar
